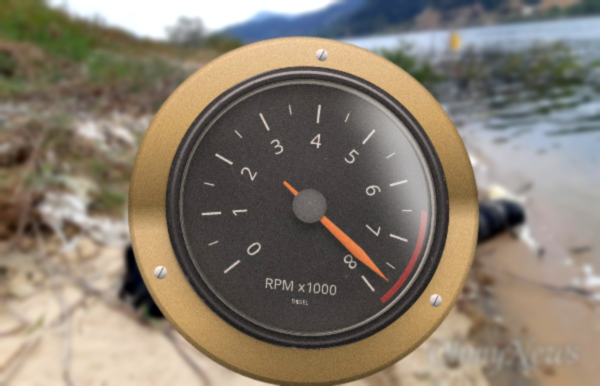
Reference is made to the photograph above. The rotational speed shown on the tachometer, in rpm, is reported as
7750 rpm
